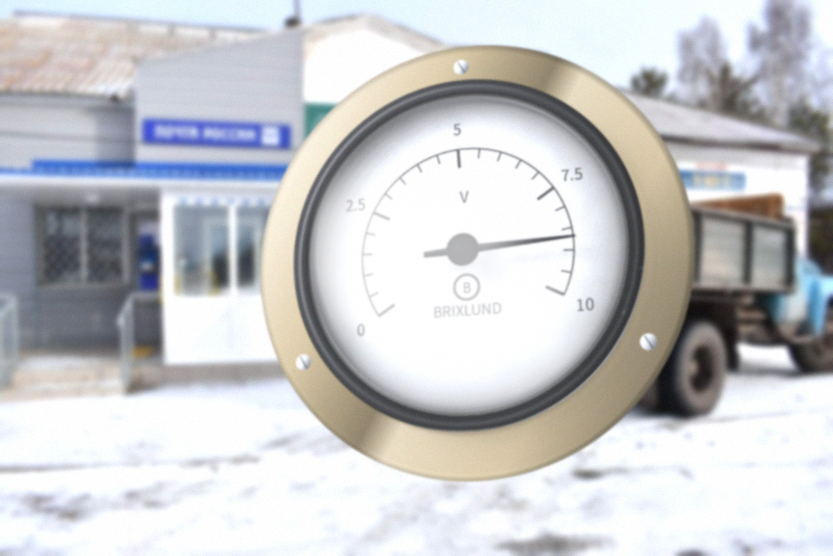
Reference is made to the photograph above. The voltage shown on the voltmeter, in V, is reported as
8.75 V
